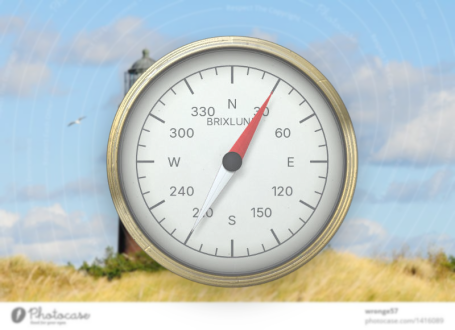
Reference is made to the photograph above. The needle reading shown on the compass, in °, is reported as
30 °
